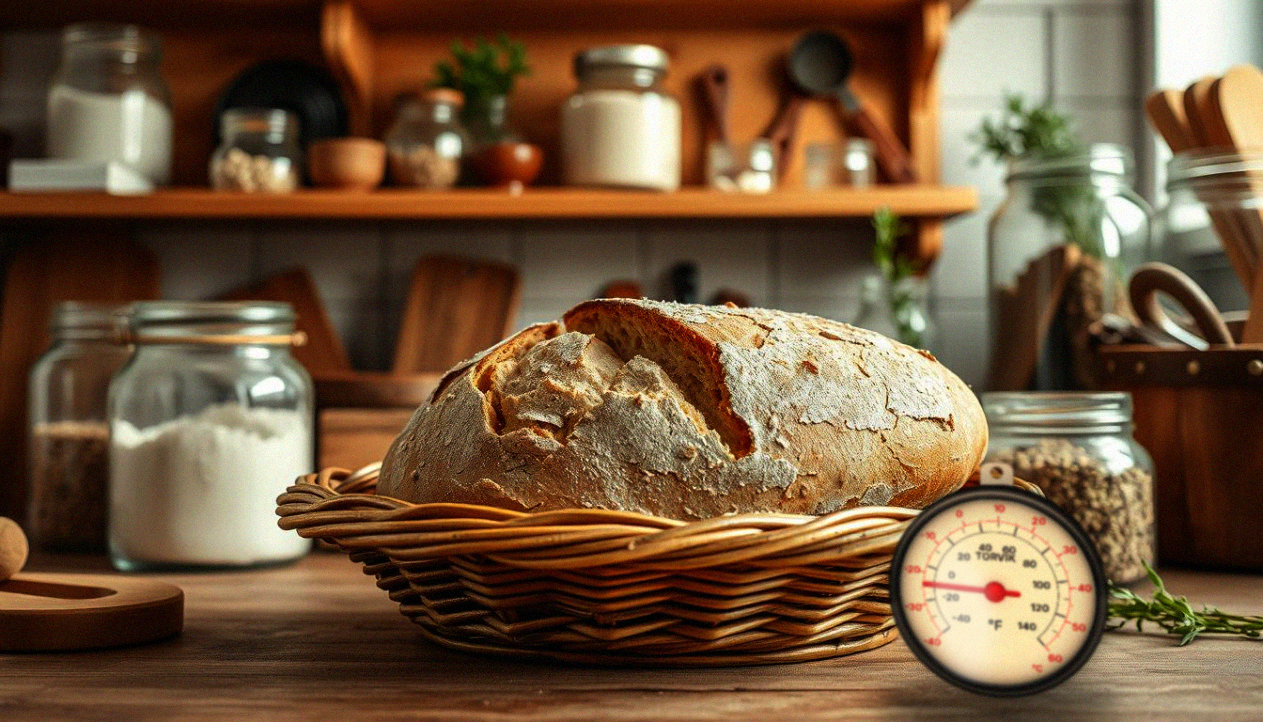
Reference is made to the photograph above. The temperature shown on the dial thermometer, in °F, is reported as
-10 °F
